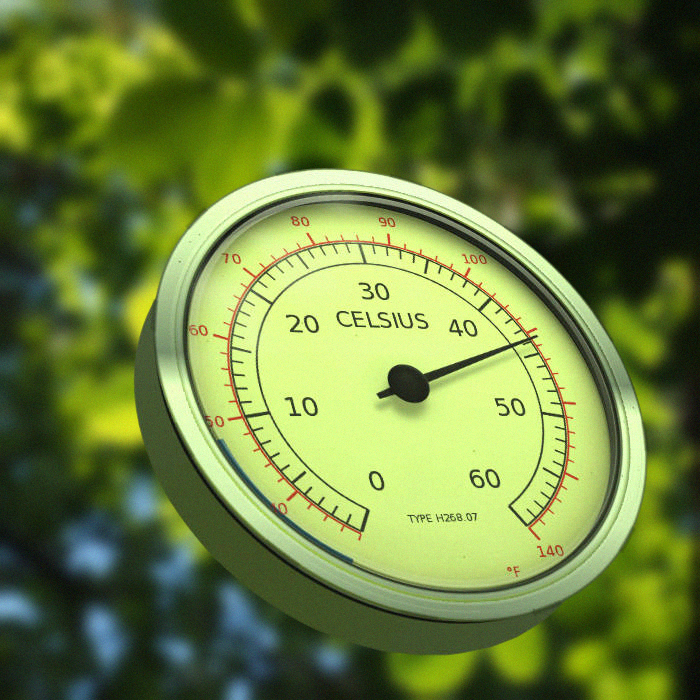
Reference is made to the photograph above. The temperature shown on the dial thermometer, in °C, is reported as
44 °C
